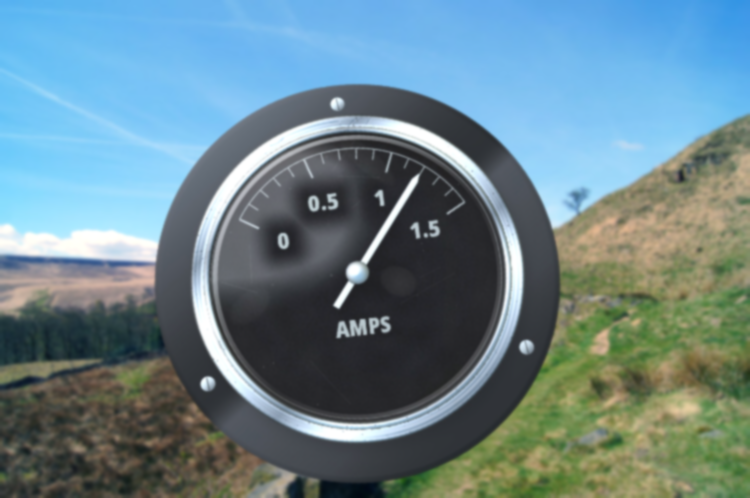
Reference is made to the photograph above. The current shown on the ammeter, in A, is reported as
1.2 A
